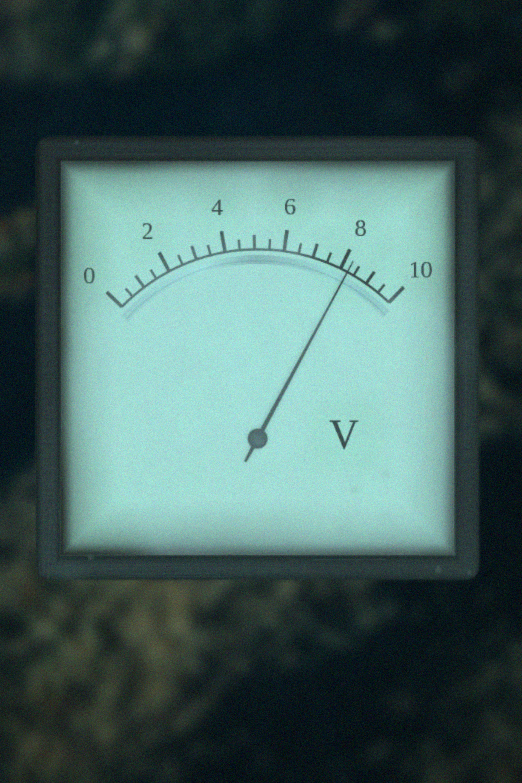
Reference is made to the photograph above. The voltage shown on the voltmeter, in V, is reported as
8.25 V
